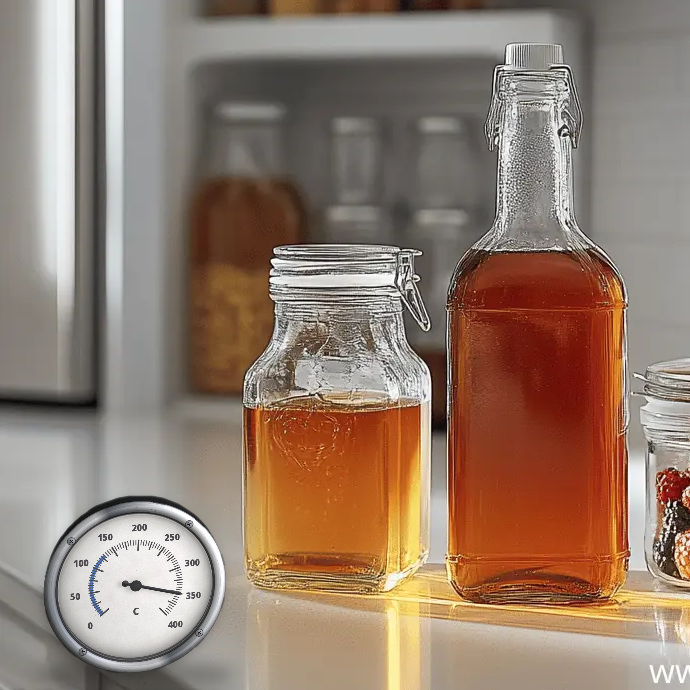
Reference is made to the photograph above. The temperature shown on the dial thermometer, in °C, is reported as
350 °C
